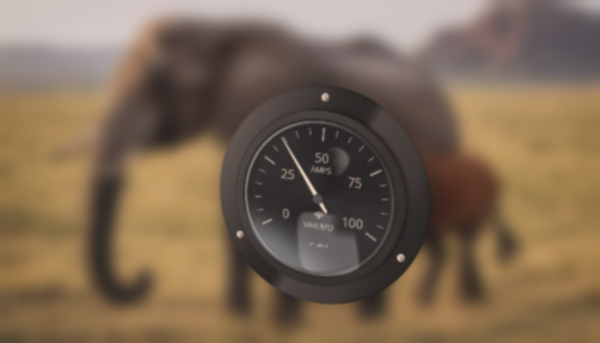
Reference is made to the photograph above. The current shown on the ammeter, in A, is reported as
35 A
